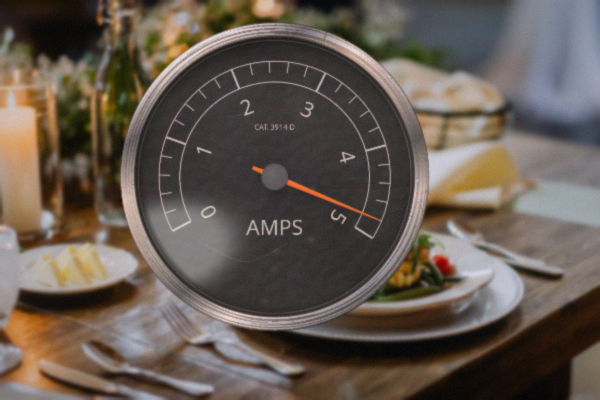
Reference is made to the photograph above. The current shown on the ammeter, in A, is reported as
4.8 A
